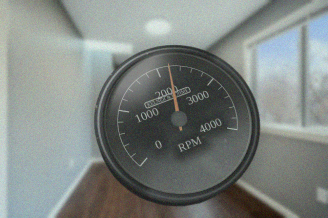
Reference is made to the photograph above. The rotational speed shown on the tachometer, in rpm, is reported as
2200 rpm
